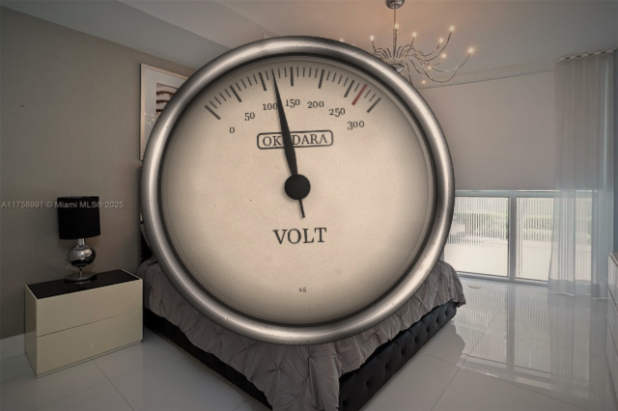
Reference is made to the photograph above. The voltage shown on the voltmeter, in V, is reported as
120 V
